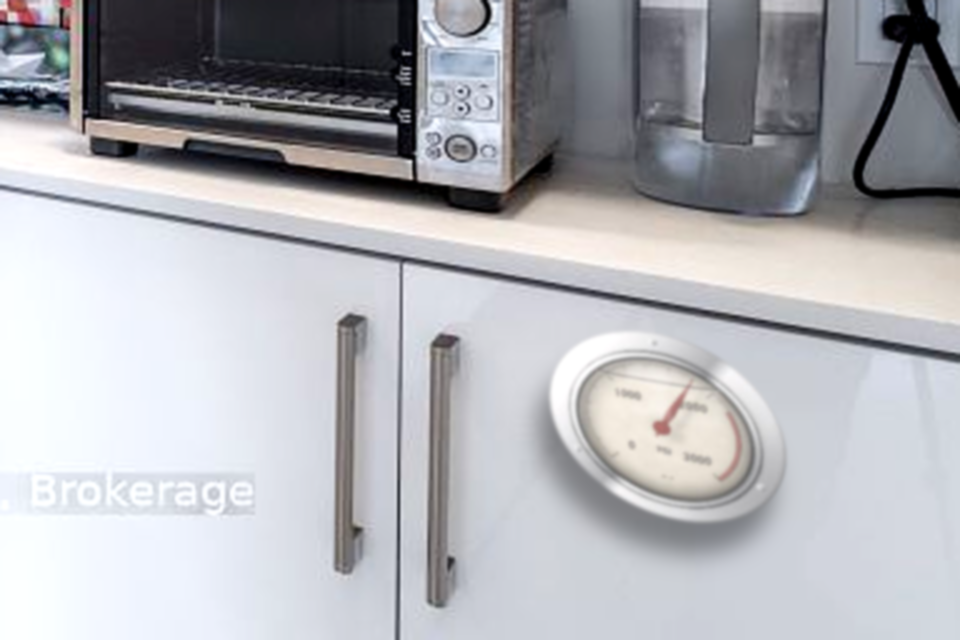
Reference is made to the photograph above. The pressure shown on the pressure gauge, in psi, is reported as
1800 psi
